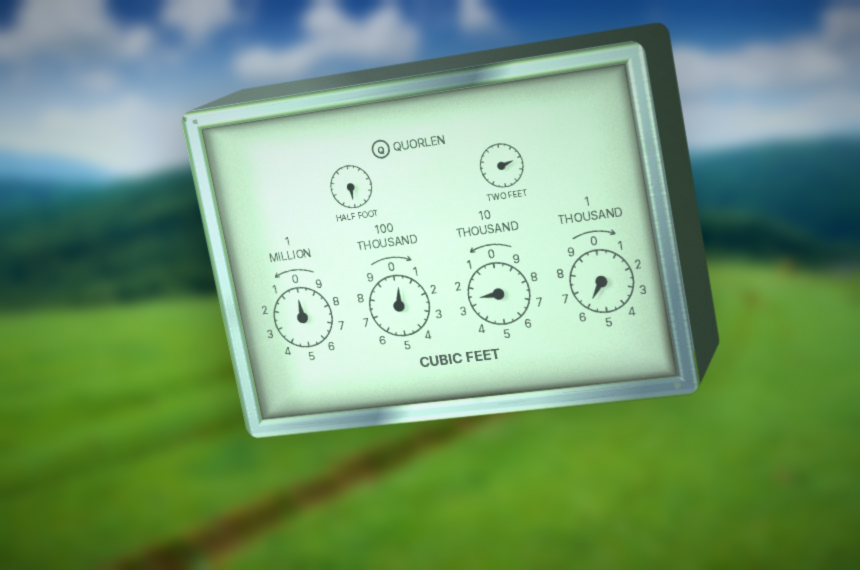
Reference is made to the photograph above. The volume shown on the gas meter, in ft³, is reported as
2600 ft³
